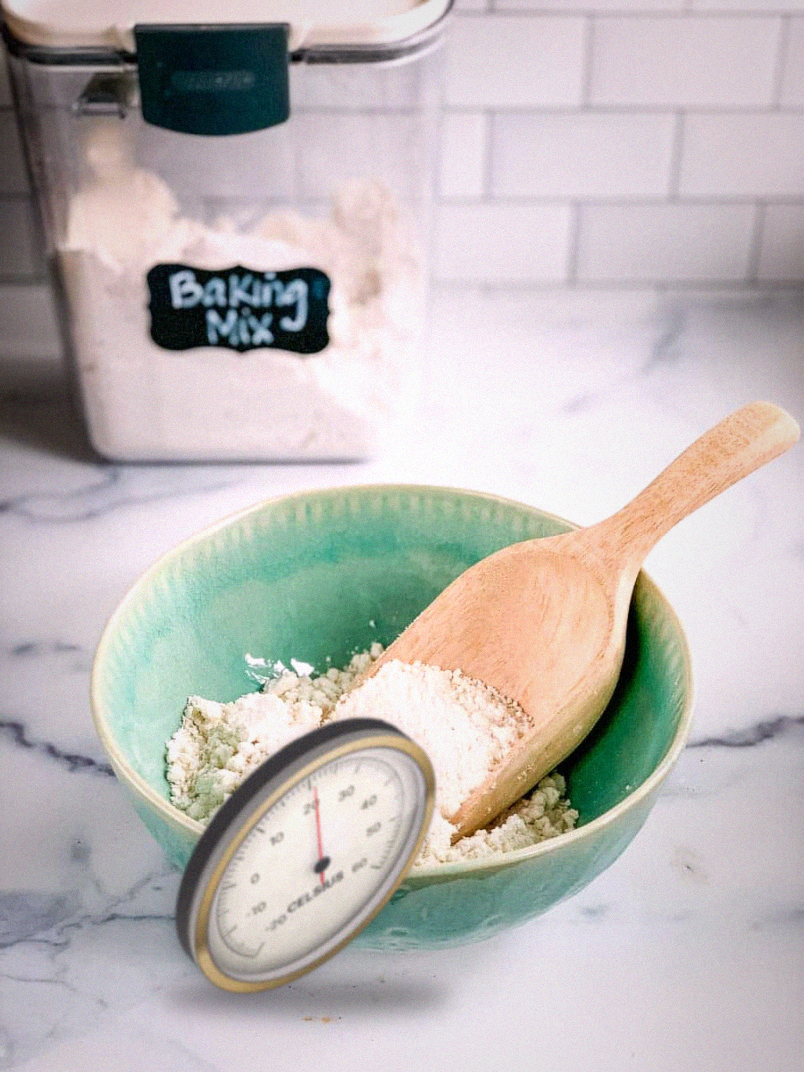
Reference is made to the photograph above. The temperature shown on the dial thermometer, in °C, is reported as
20 °C
